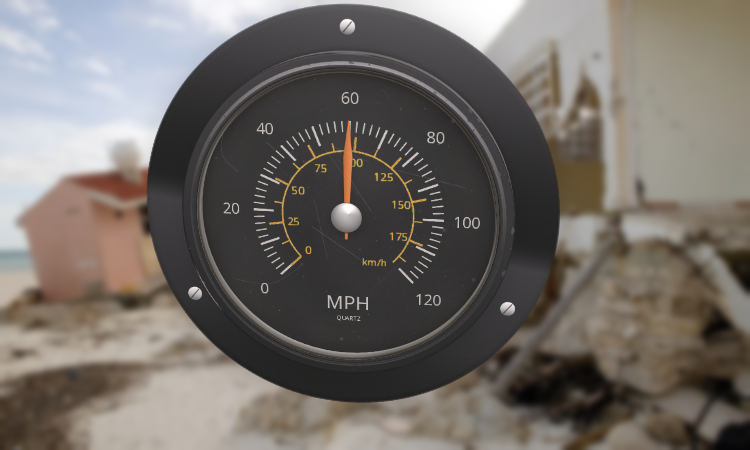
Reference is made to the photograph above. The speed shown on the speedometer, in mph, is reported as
60 mph
